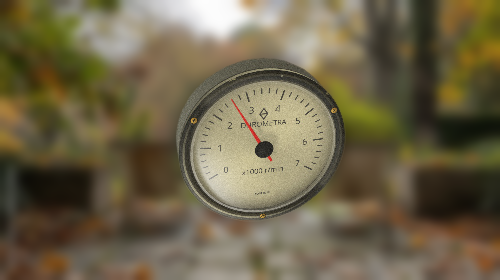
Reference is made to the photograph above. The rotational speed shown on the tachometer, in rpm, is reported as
2600 rpm
